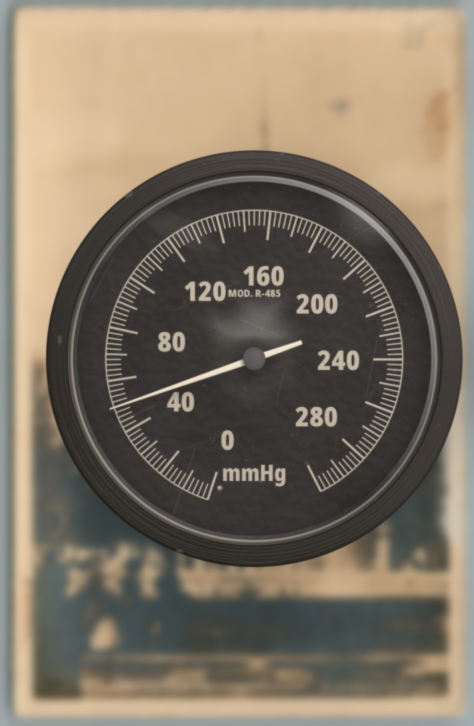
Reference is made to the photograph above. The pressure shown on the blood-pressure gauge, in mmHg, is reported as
50 mmHg
